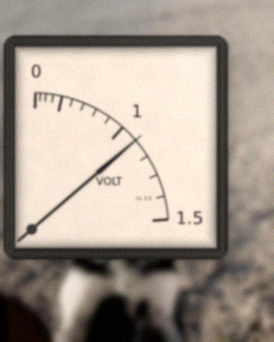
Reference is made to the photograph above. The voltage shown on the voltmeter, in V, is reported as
1.1 V
